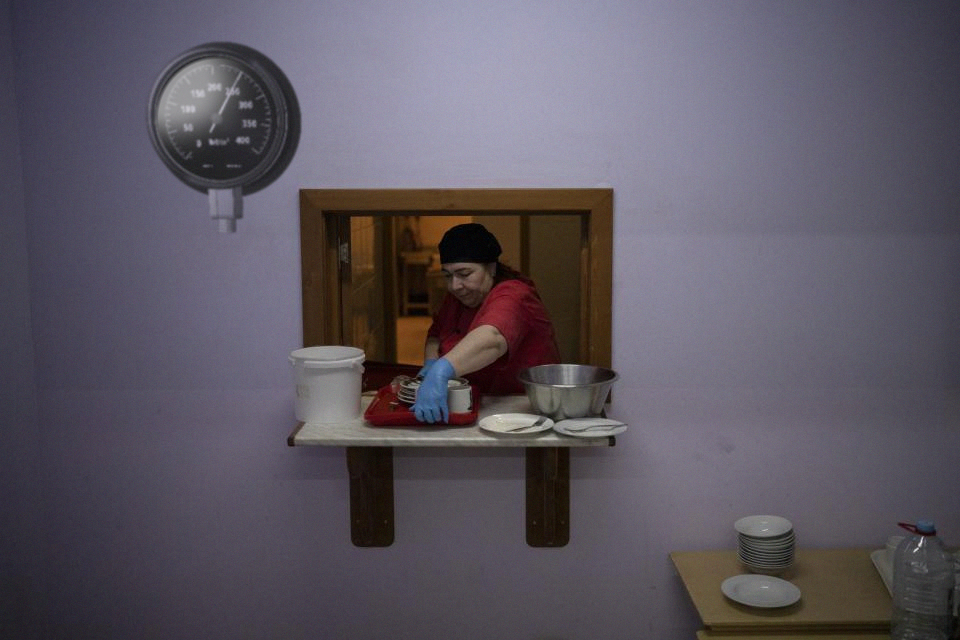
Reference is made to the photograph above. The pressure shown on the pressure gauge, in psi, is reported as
250 psi
